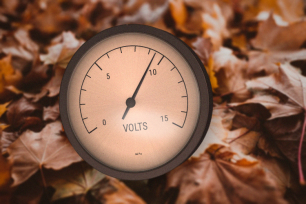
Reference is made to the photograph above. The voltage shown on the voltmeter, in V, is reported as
9.5 V
